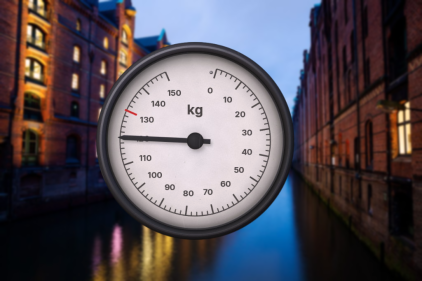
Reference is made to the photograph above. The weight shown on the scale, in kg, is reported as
120 kg
